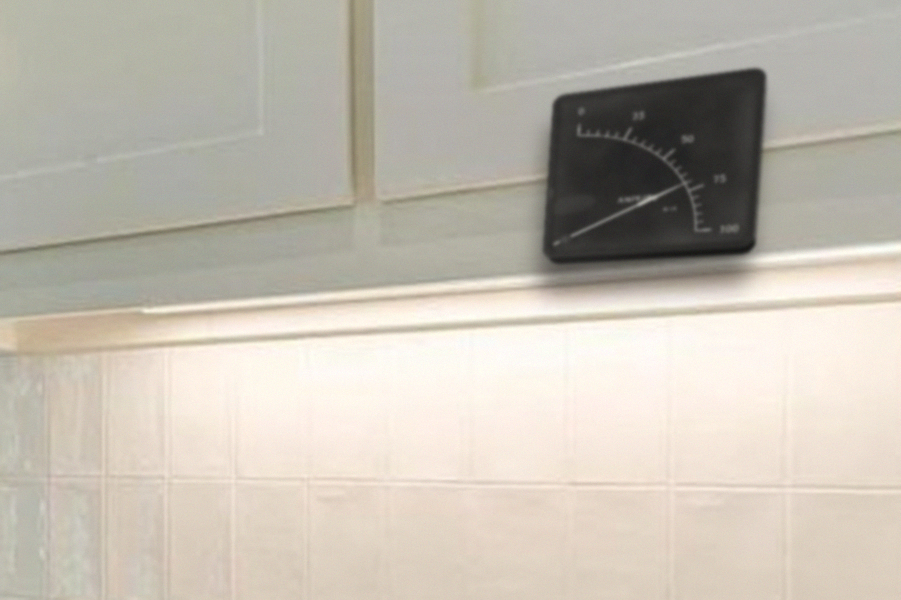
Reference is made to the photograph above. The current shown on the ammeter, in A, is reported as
70 A
